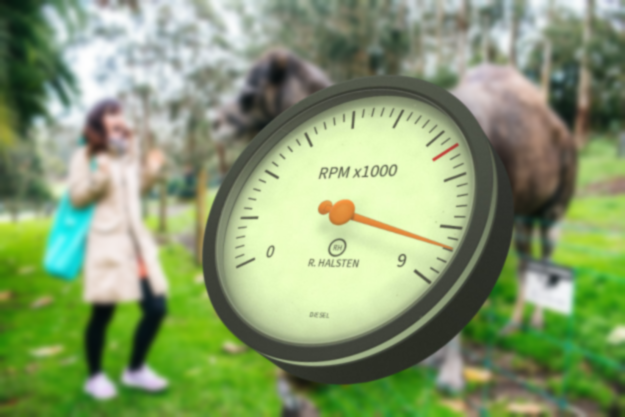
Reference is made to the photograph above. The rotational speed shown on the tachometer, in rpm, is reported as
8400 rpm
